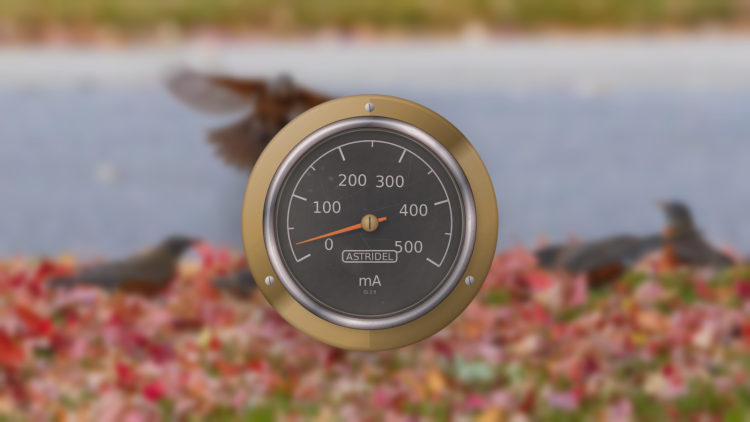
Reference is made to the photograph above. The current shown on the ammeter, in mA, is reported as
25 mA
